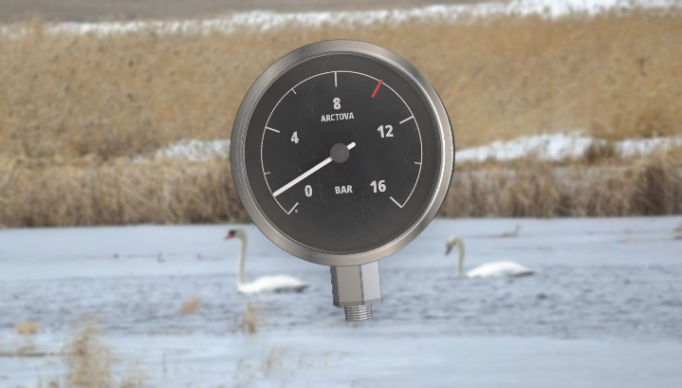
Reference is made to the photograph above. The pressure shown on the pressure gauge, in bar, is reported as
1 bar
